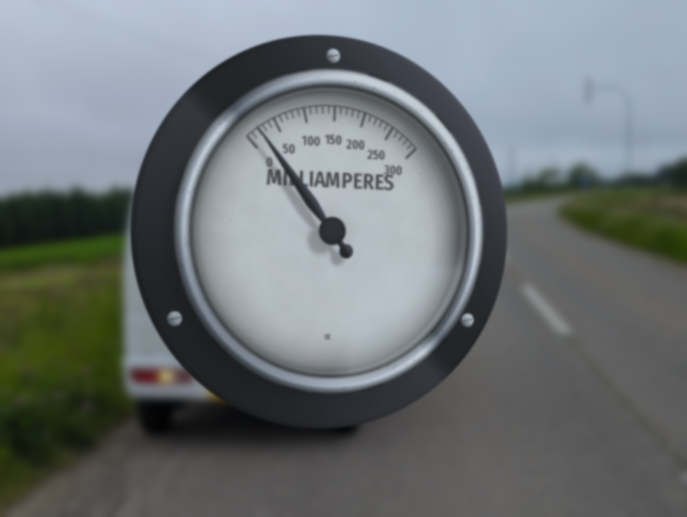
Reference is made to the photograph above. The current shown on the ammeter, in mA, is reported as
20 mA
